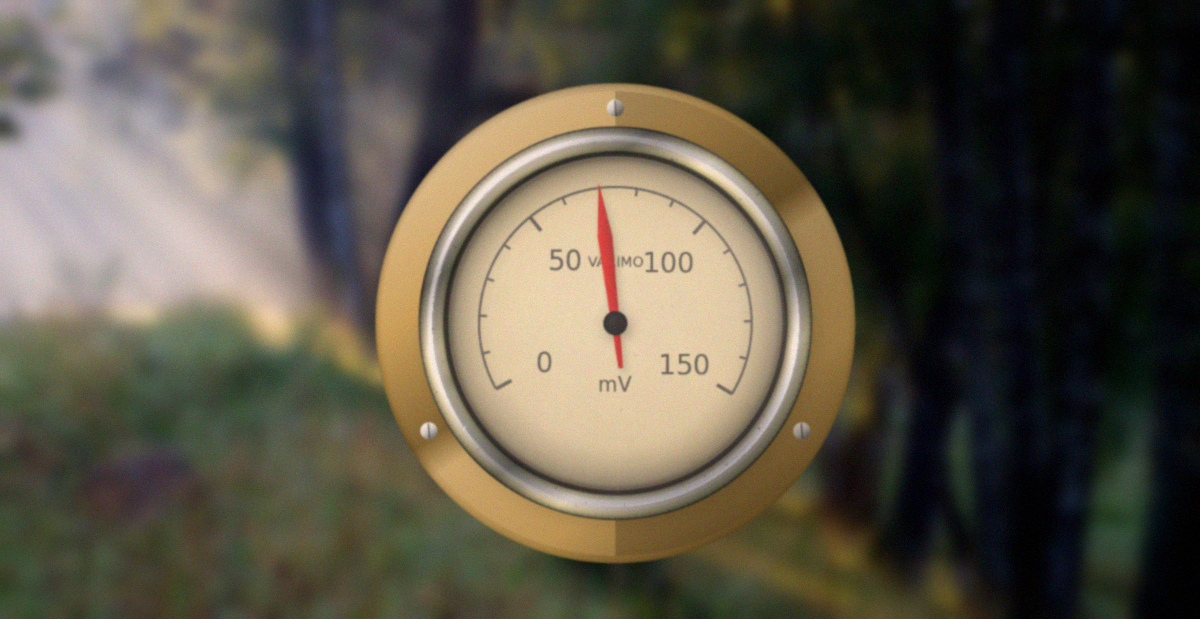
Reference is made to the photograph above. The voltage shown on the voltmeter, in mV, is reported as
70 mV
